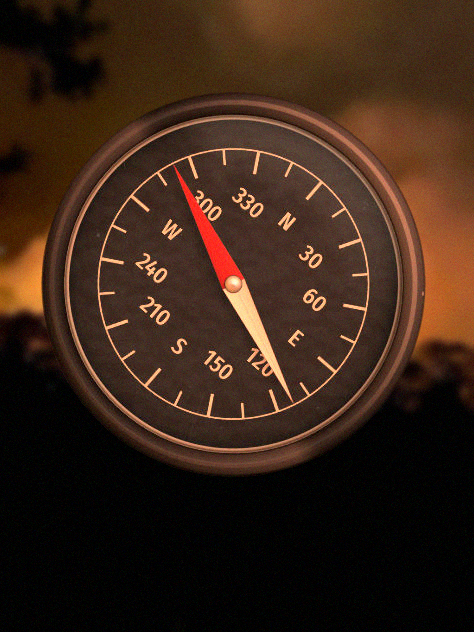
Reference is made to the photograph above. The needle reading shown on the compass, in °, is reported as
292.5 °
